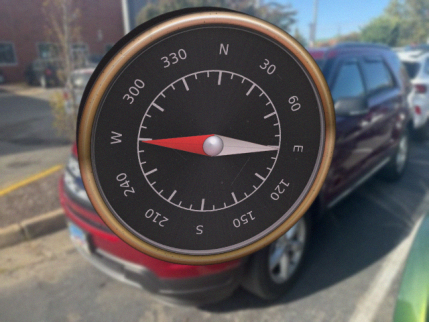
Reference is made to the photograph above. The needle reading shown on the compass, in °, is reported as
270 °
